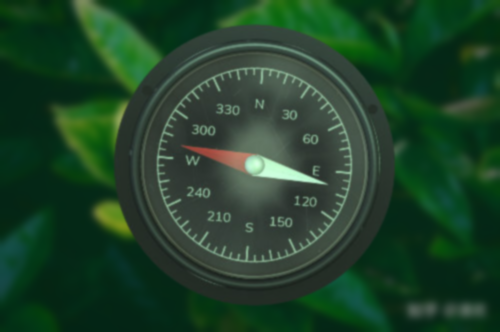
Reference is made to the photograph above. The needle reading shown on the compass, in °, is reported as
280 °
